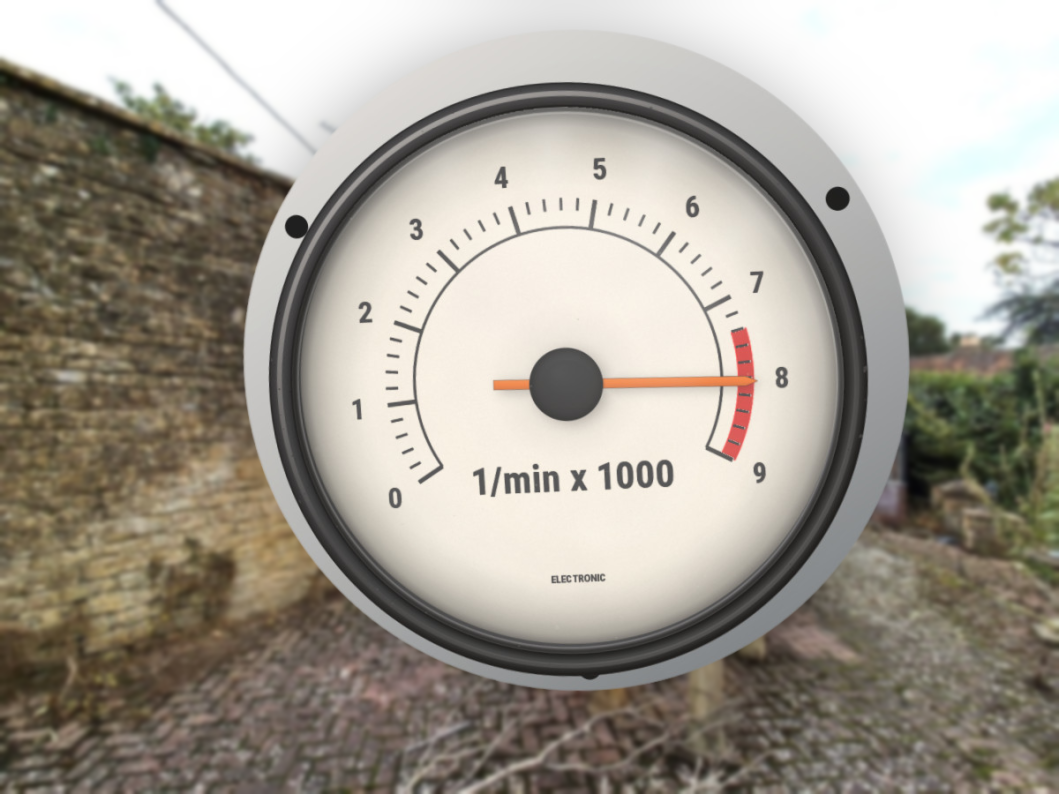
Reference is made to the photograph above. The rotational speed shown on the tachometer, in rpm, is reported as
8000 rpm
